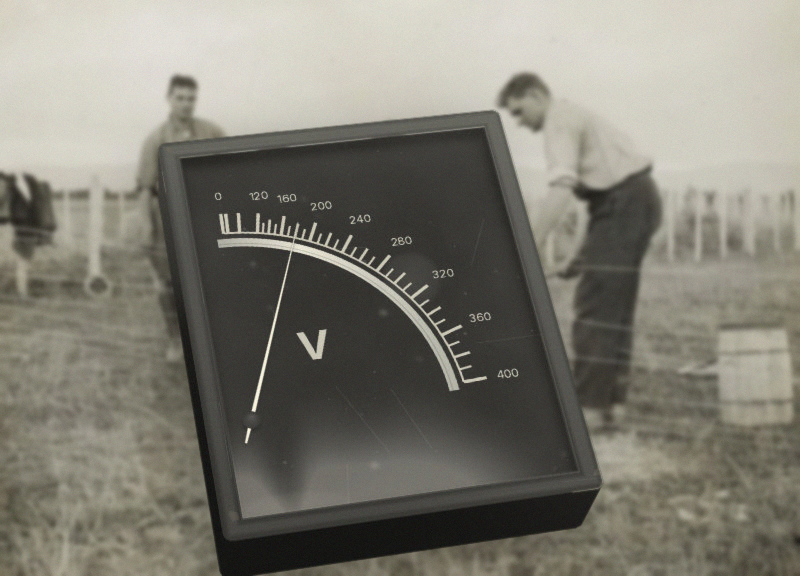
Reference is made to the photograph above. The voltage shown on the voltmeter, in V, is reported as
180 V
